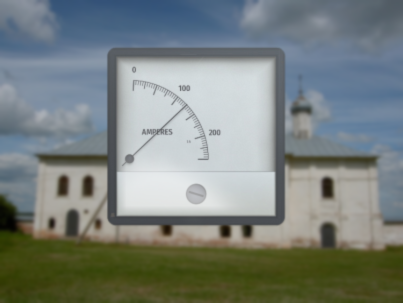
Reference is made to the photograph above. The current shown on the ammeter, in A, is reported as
125 A
